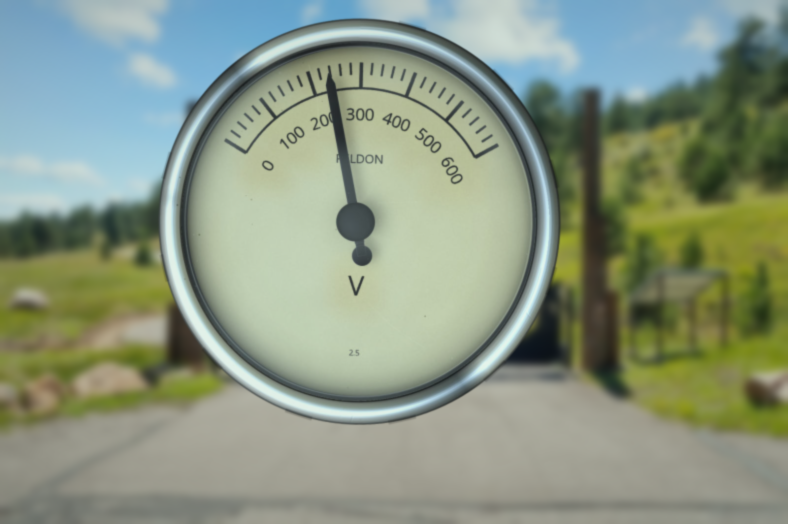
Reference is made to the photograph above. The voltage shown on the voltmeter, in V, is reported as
240 V
